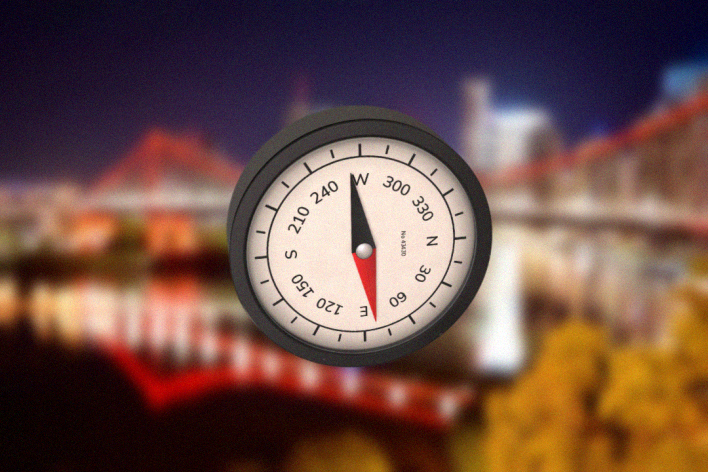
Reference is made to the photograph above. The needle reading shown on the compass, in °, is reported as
82.5 °
